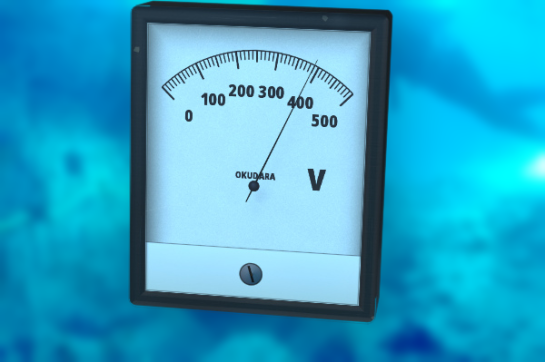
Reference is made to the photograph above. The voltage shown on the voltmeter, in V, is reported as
390 V
